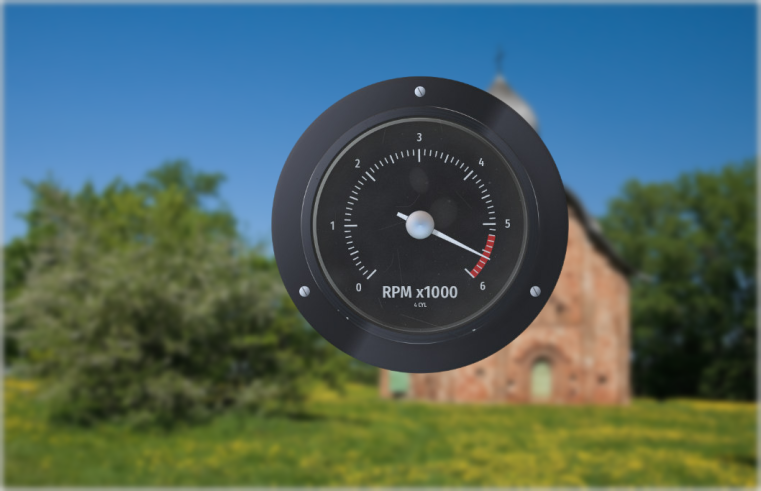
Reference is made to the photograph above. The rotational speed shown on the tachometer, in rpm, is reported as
5600 rpm
